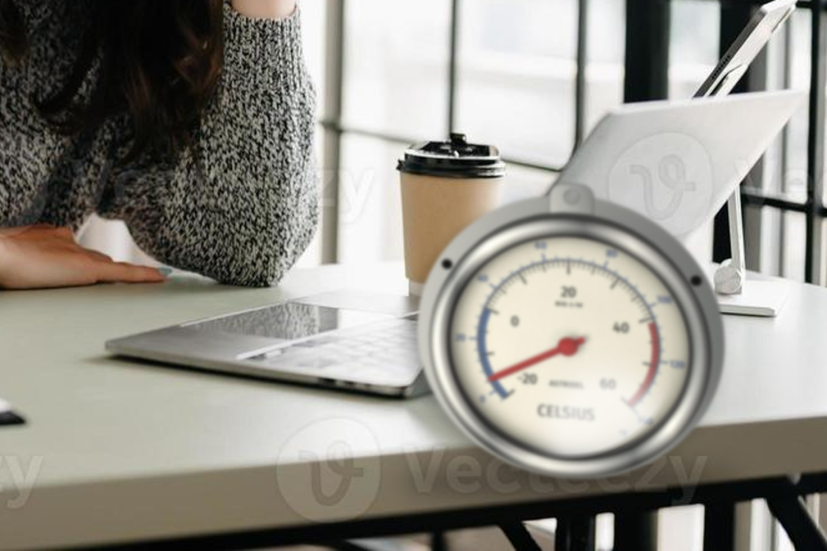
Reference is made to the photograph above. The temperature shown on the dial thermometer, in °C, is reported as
-15 °C
